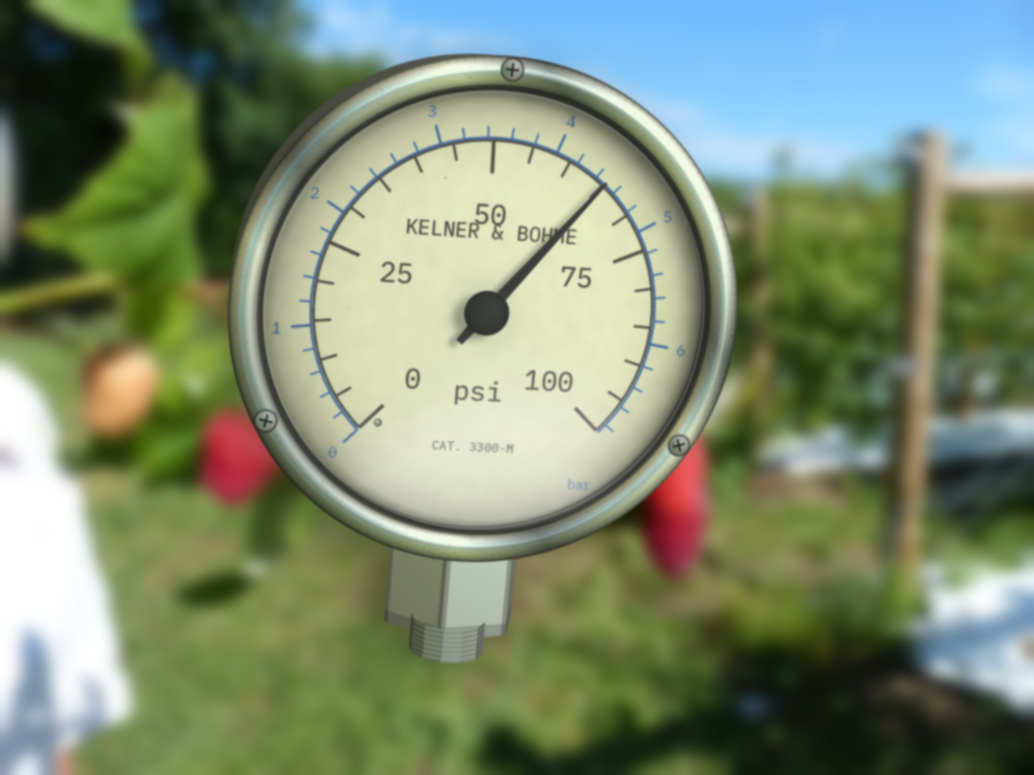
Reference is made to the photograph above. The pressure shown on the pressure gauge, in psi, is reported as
65 psi
